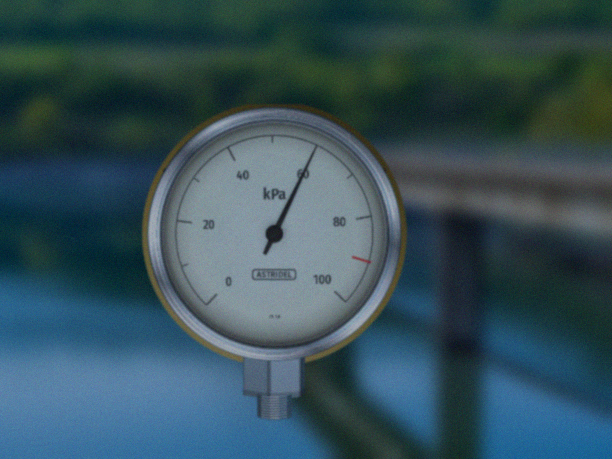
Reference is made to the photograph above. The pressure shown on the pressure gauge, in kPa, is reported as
60 kPa
